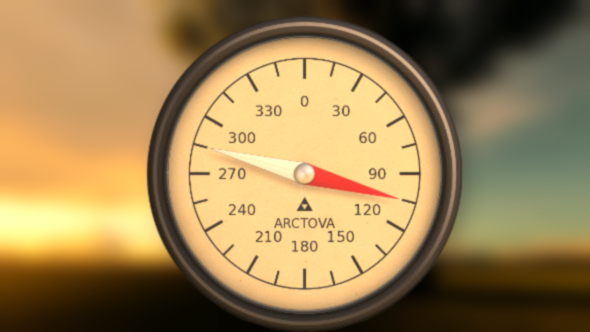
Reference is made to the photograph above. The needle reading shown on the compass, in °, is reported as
105 °
